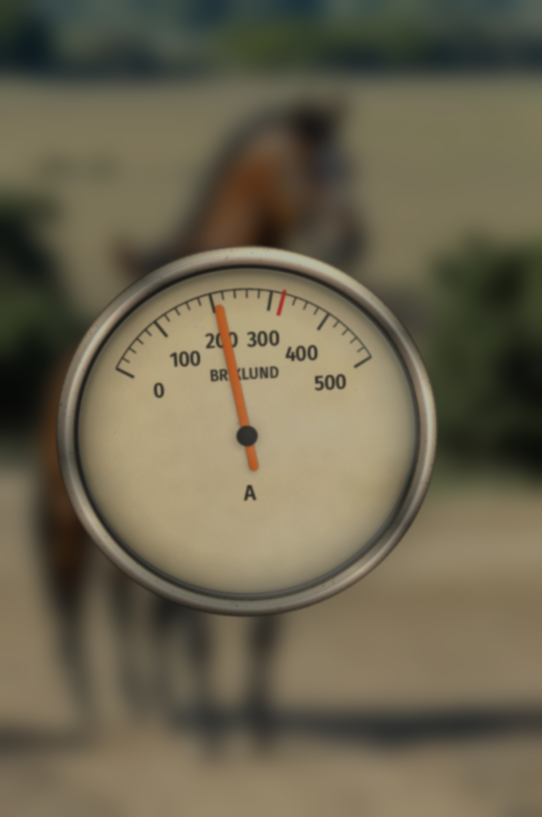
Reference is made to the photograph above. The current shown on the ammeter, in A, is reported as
210 A
